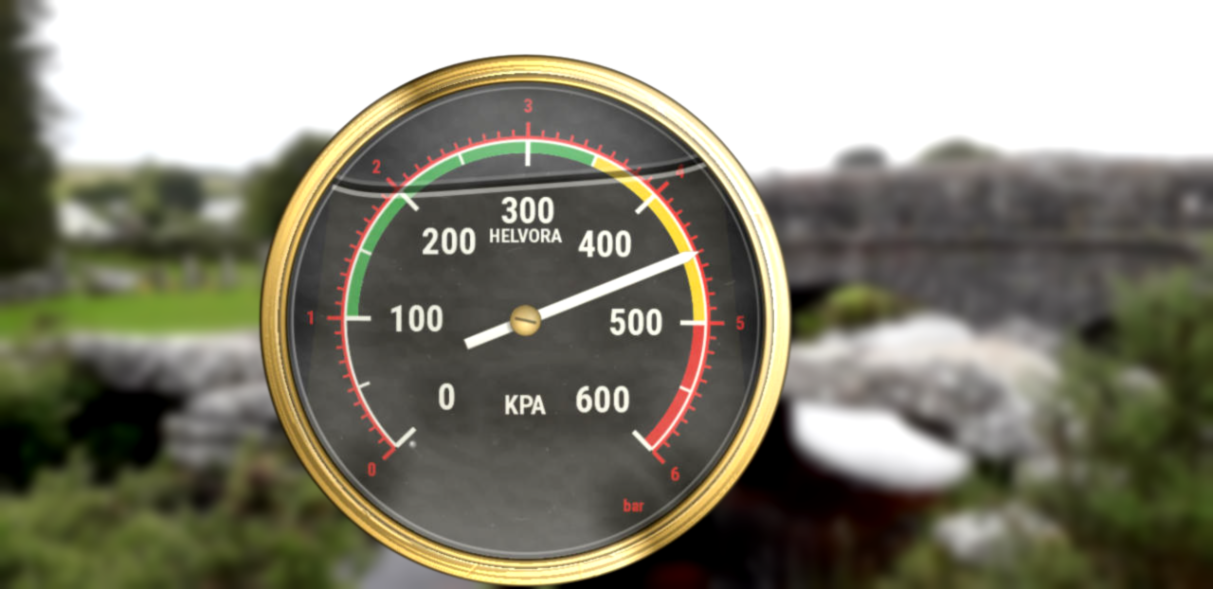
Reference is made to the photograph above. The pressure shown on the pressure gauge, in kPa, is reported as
450 kPa
